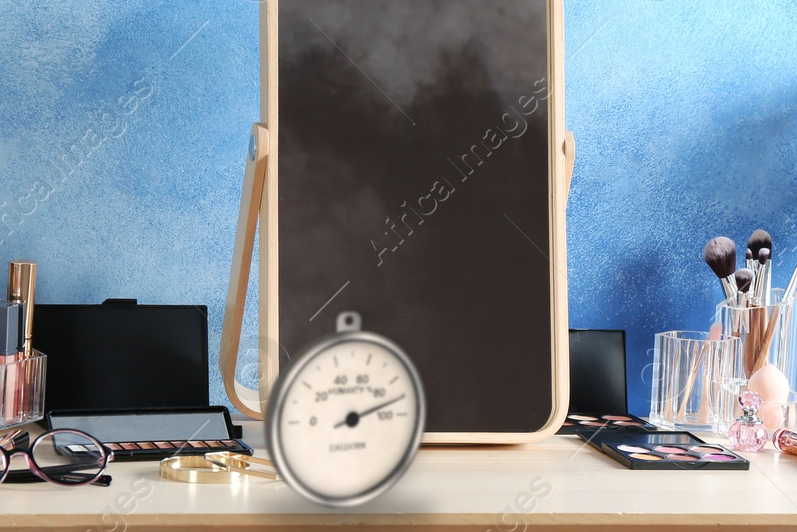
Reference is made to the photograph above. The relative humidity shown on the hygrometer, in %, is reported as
90 %
